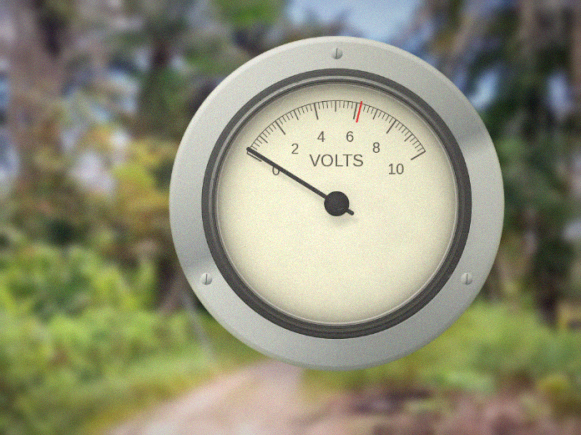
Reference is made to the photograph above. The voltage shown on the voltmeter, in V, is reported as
0.2 V
